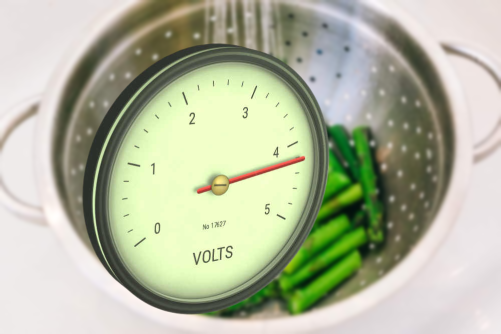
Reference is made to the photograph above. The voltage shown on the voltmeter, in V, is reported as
4.2 V
